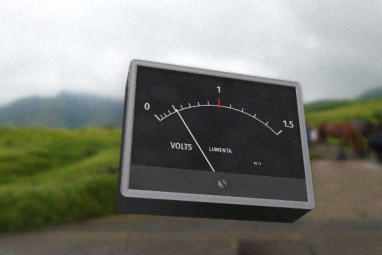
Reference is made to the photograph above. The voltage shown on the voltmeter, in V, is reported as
0.5 V
